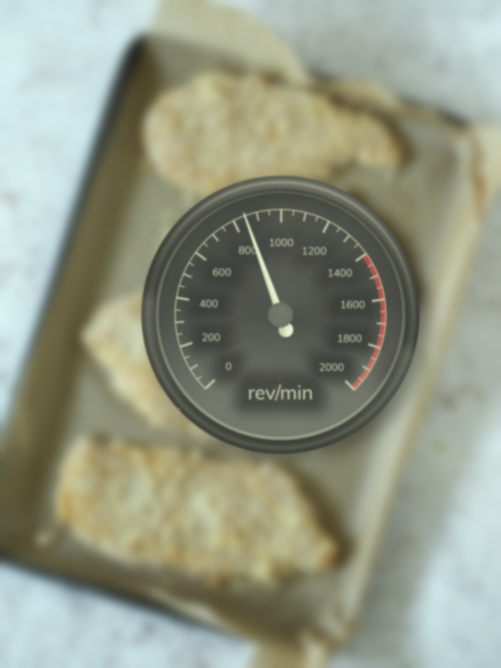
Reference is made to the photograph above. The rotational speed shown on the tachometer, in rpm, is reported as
850 rpm
